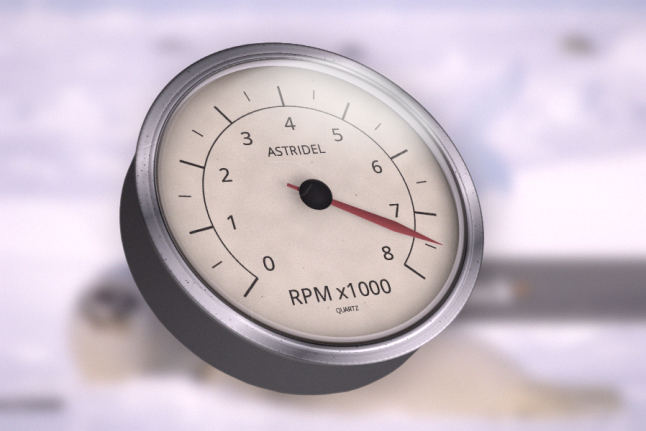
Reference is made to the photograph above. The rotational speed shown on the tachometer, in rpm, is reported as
7500 rpm
